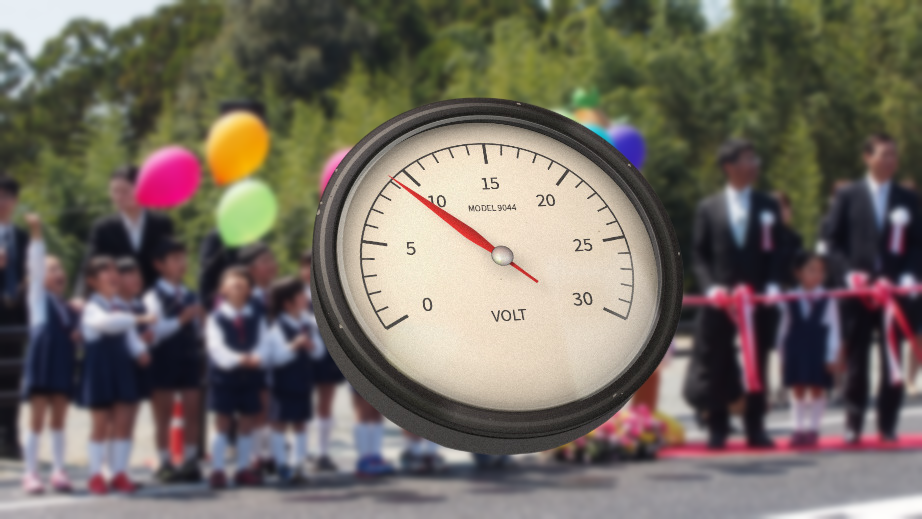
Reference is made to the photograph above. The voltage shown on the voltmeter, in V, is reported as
9 V
